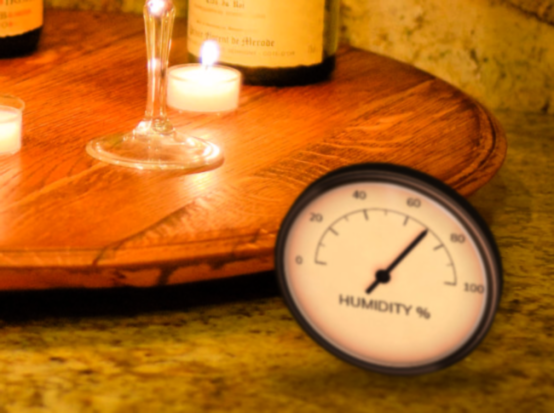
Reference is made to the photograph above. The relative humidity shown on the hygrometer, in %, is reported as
70 %
